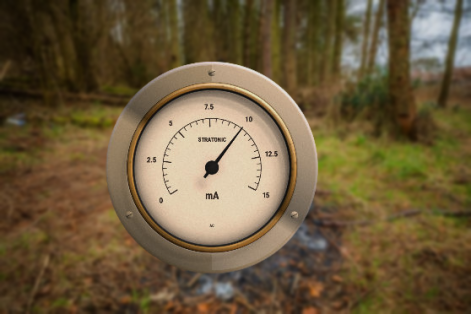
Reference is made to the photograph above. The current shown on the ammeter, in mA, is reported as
10 mA
